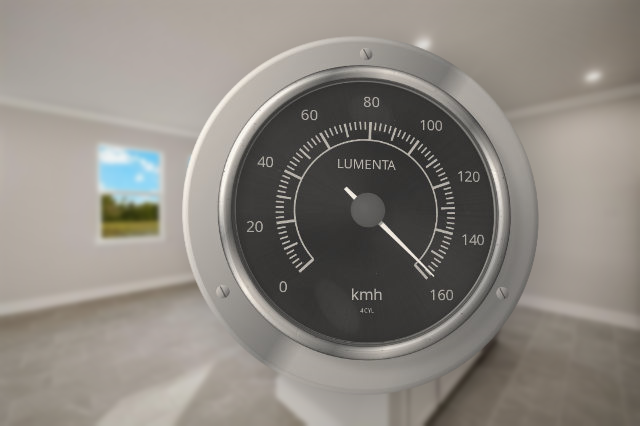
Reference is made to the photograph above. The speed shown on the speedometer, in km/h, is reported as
158 km/h
